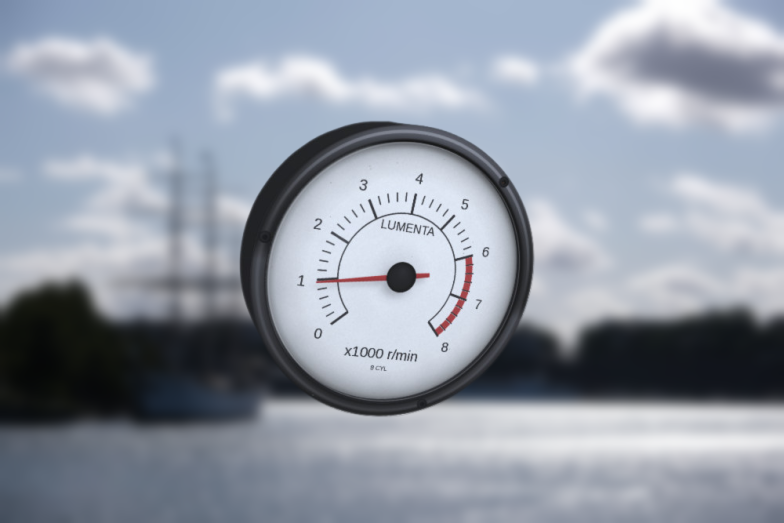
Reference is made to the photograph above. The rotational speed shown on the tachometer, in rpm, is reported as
1000 rpm
